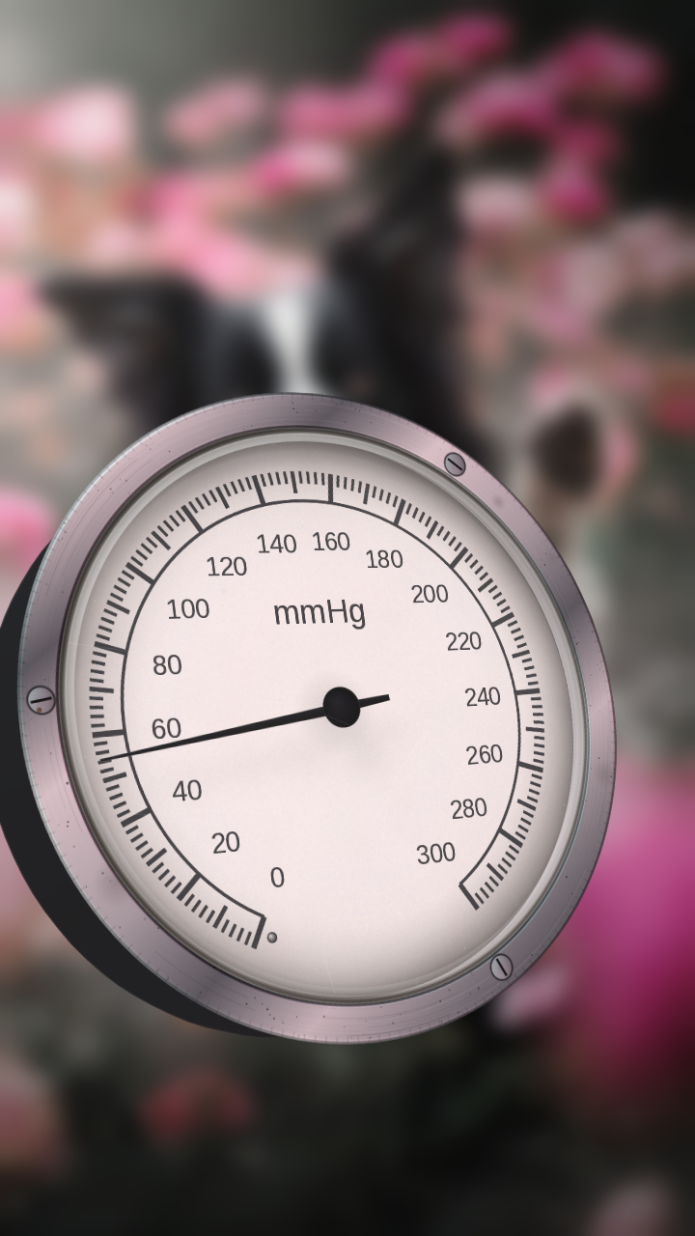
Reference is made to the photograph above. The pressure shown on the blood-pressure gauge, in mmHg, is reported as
54 mmHg
